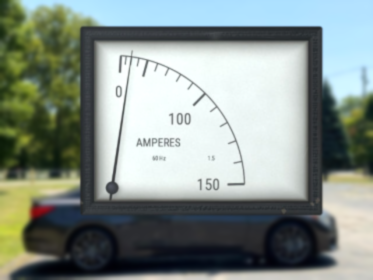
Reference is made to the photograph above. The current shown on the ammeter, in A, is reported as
30 A
